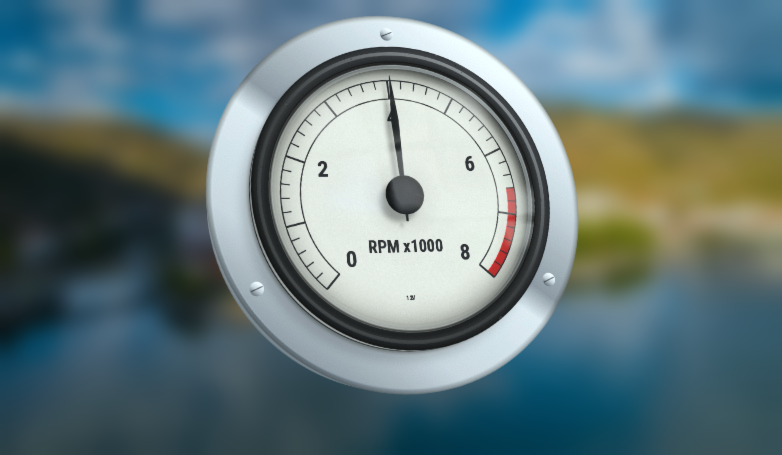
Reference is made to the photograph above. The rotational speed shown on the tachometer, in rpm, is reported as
4000 rpm
